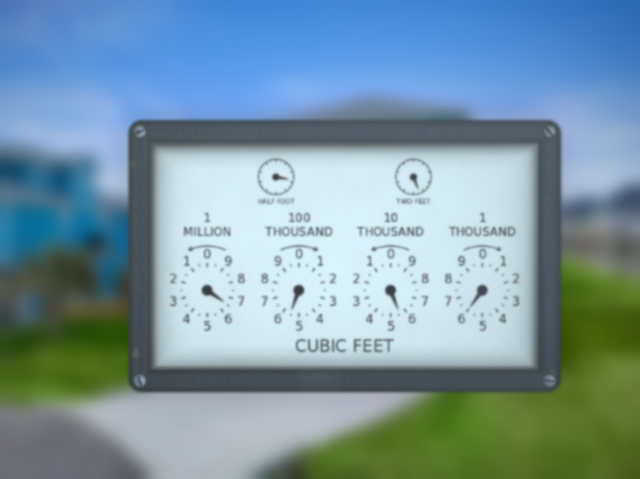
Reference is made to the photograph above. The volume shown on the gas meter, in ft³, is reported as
655600 ft³
